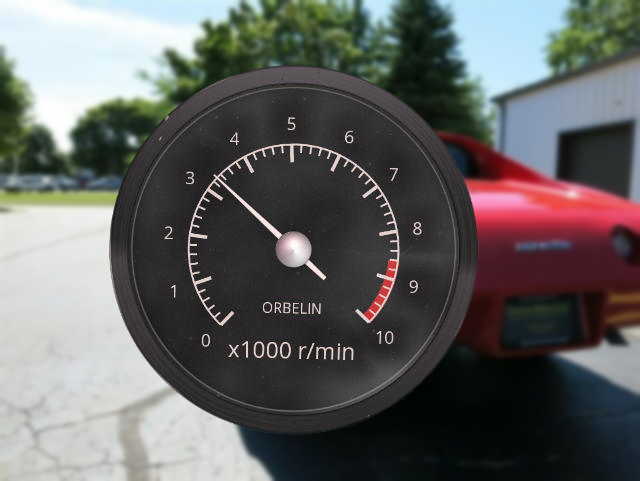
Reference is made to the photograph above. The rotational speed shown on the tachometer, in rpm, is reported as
3300 rpm
